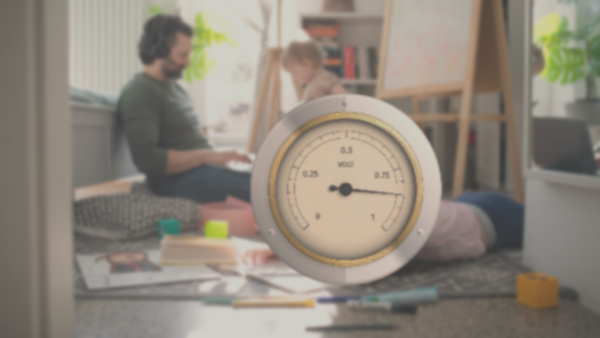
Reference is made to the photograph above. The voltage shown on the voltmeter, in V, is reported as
0.85 V
